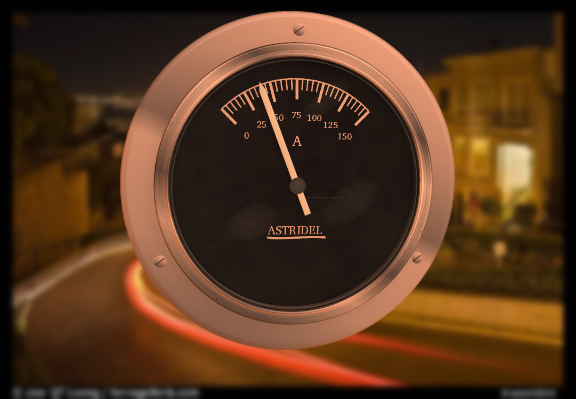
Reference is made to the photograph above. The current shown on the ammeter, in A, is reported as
40 A
